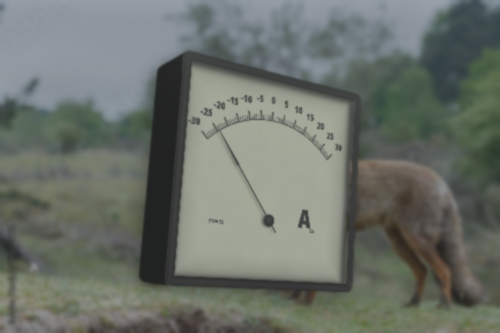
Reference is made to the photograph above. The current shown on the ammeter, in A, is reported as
-25 A
